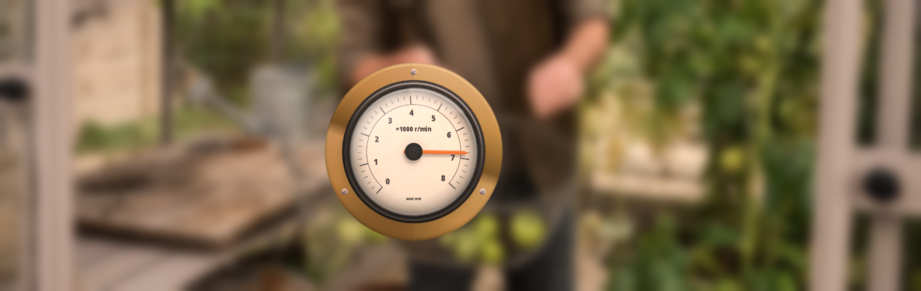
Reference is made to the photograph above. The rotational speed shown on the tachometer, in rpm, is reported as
6800 rpm
